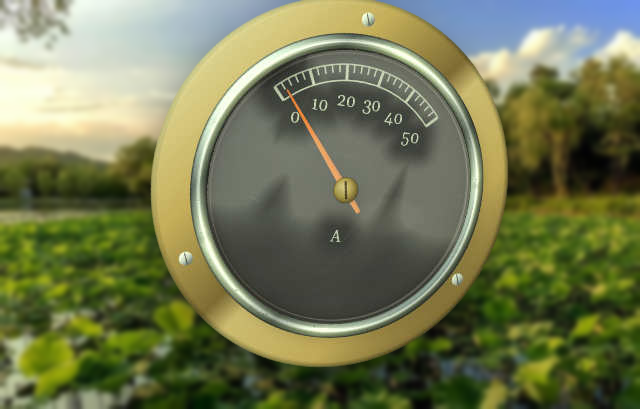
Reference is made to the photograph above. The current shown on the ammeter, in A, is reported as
2 A
